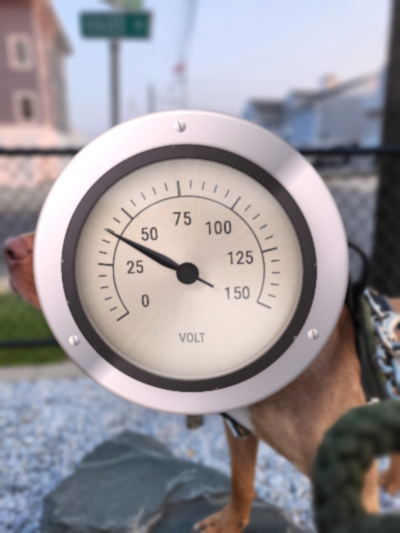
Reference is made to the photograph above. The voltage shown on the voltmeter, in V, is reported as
40 V
